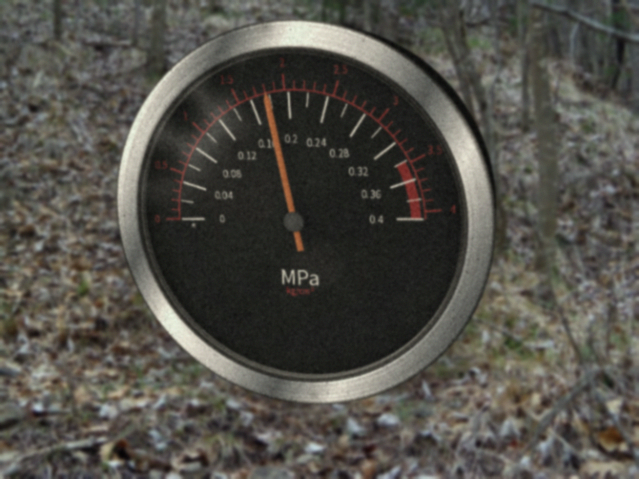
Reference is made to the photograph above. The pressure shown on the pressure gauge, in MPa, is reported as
0.18 MPa
